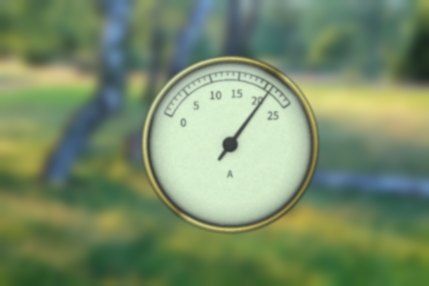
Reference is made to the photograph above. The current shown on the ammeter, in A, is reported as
21 A
